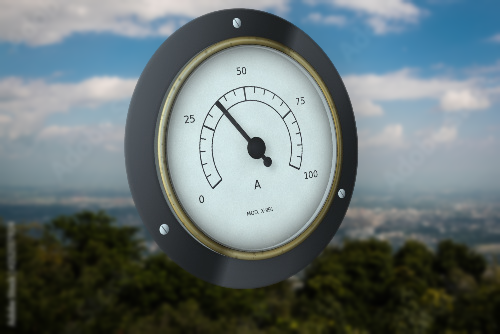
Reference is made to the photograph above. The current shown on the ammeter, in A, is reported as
35 A
